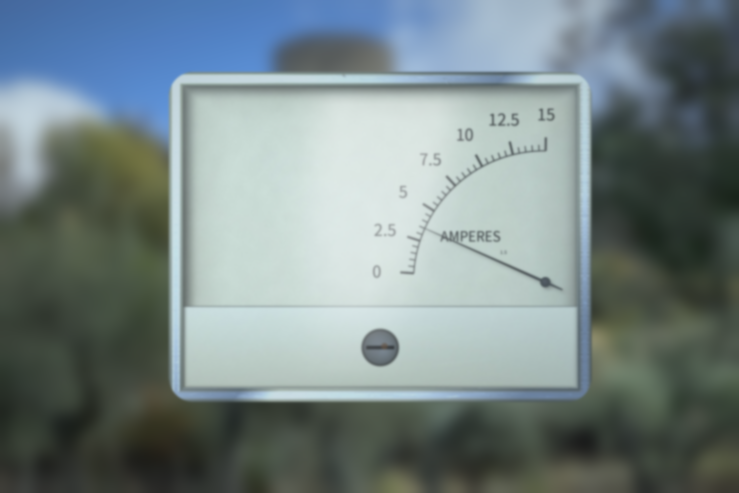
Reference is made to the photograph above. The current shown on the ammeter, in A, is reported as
3.5 A
